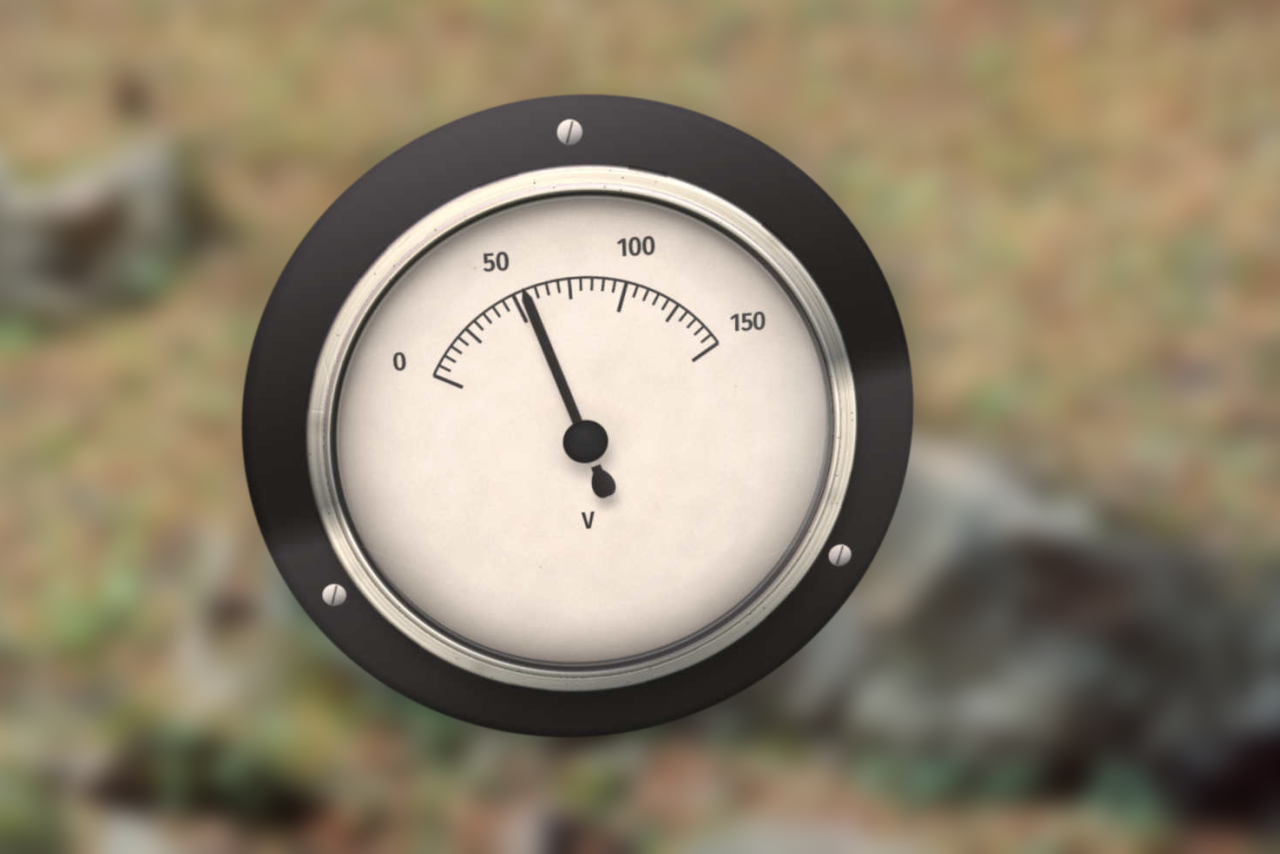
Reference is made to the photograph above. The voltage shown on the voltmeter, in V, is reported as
55 V
